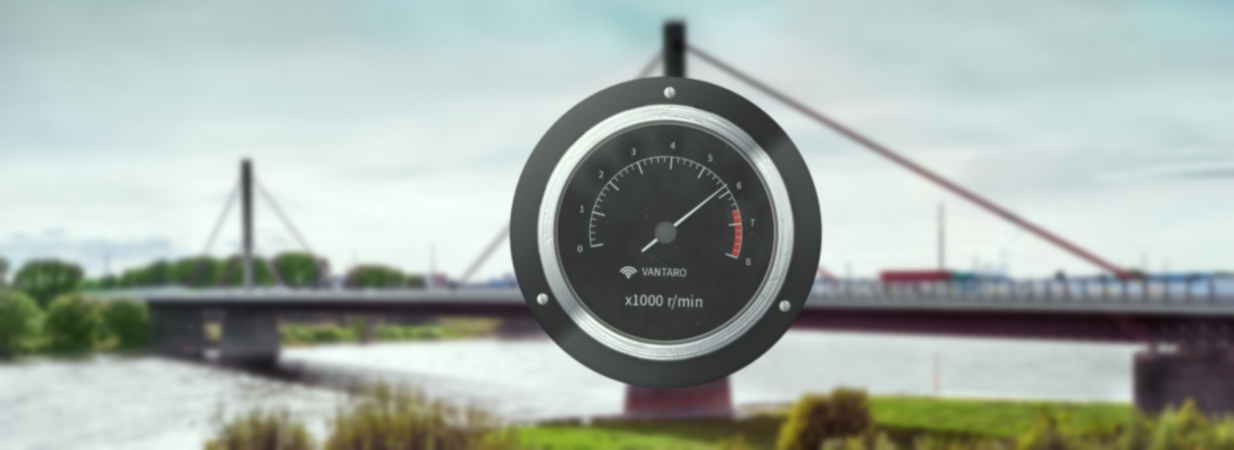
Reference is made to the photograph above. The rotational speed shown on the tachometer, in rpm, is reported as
5800 rpm
